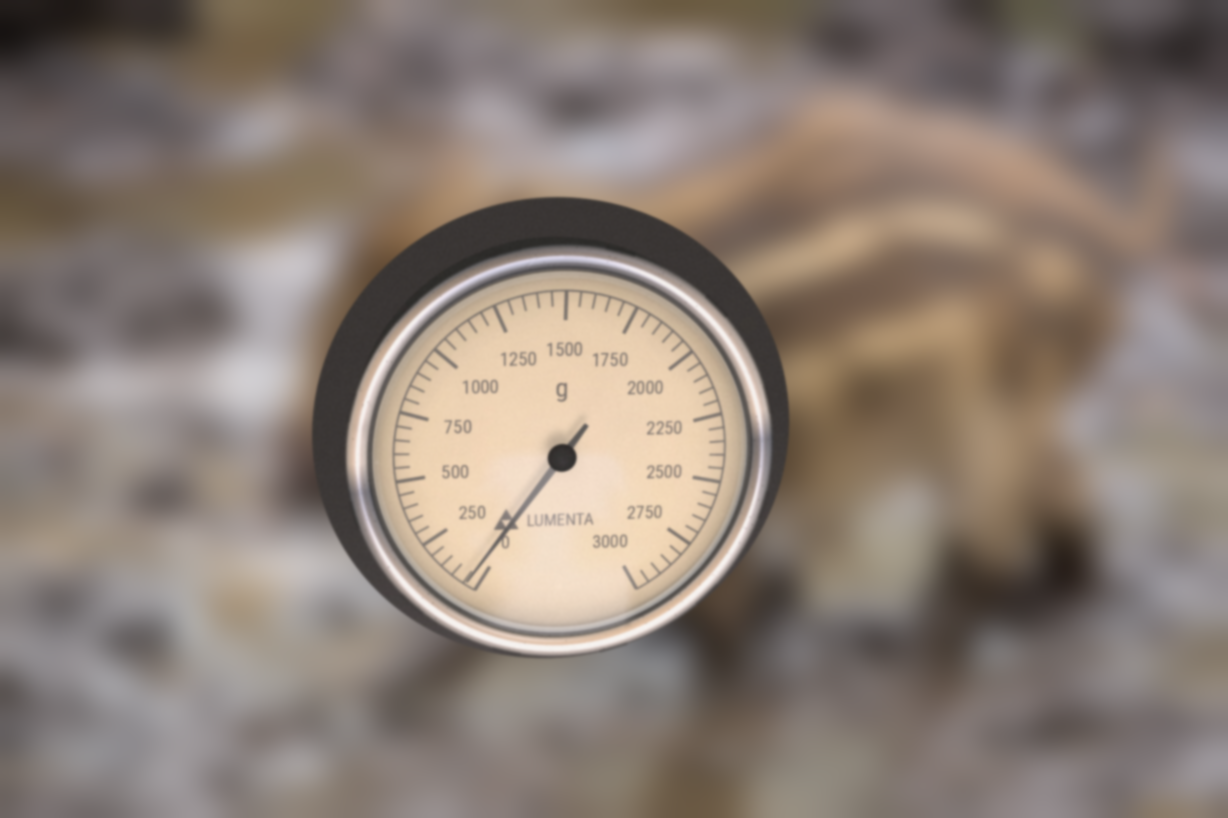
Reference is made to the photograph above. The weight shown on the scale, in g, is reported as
50 g
